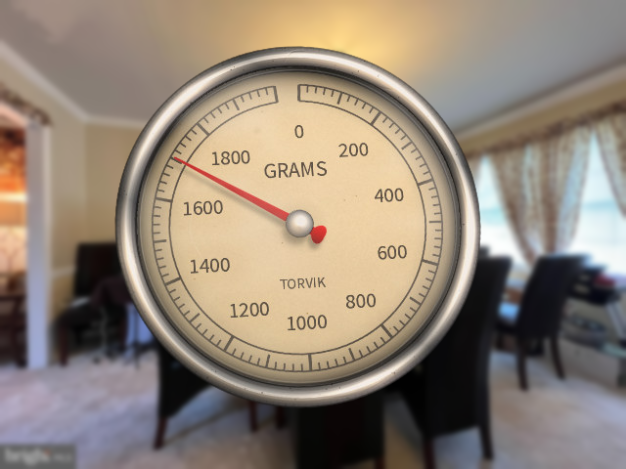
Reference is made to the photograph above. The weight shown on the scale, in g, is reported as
1700 g
